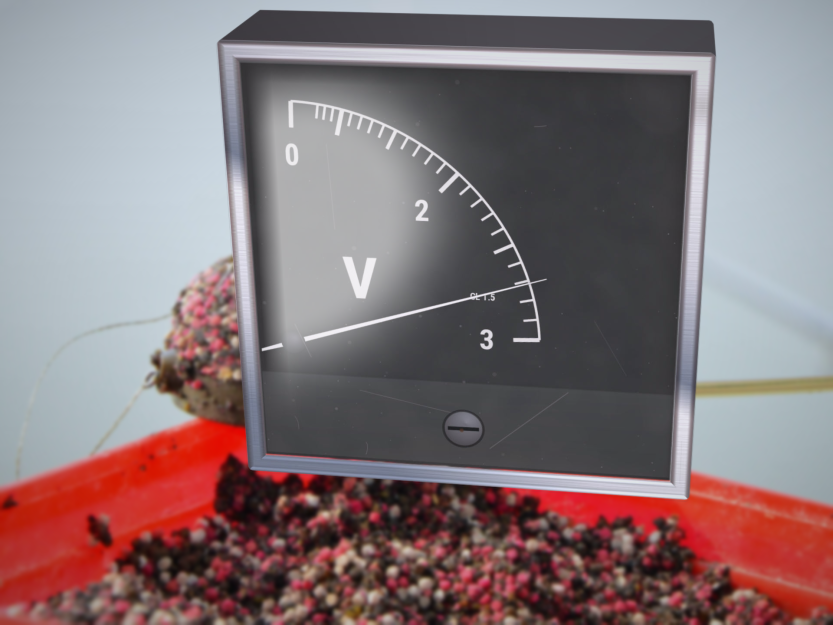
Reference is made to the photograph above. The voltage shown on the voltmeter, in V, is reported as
2.7 V
